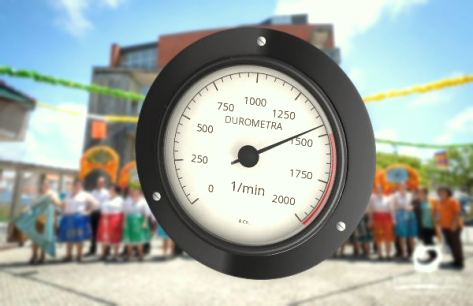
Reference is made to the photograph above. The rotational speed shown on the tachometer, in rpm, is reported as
1450 rpm
